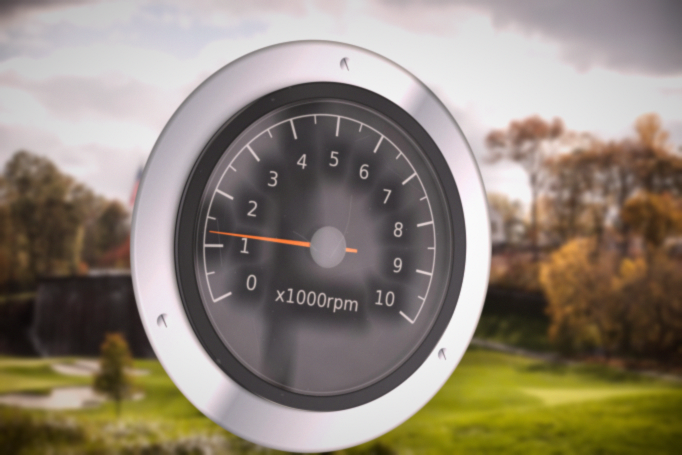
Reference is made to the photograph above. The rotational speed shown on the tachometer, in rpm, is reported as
1250 rpm
